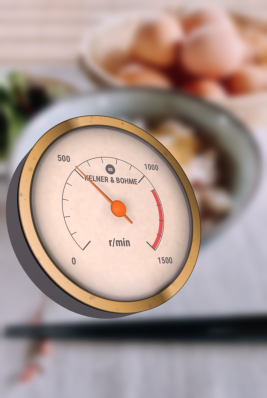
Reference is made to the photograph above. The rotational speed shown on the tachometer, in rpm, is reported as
500 rpm
